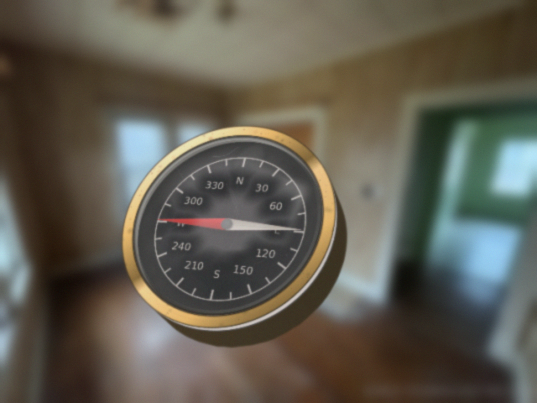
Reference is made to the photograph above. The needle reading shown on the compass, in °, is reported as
270 °
